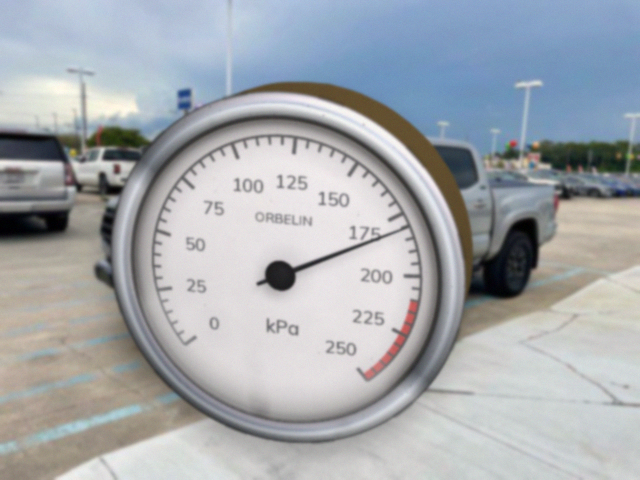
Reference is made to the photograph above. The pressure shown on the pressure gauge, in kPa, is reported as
180 kPa
